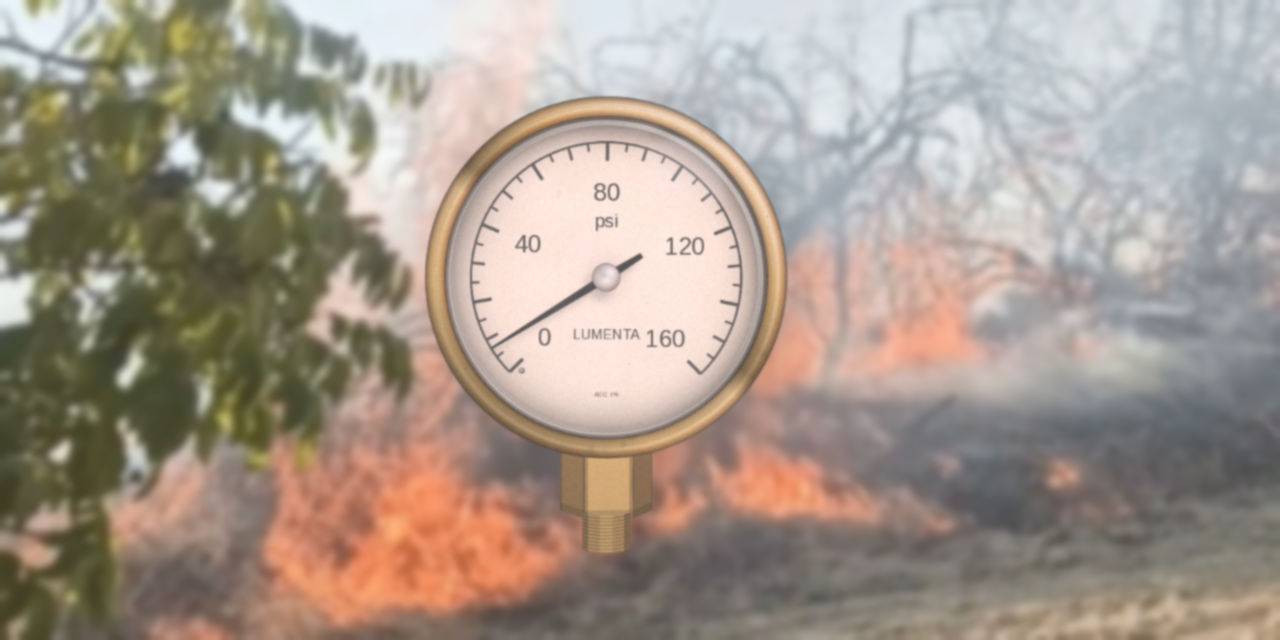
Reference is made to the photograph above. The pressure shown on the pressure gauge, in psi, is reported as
7.5 psi
